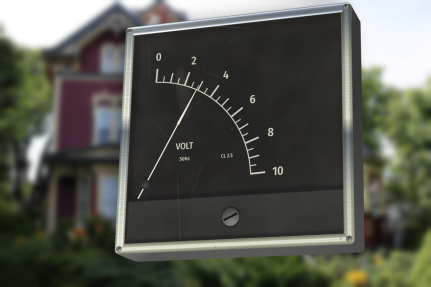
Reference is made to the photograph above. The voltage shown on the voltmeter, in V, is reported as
3 V
